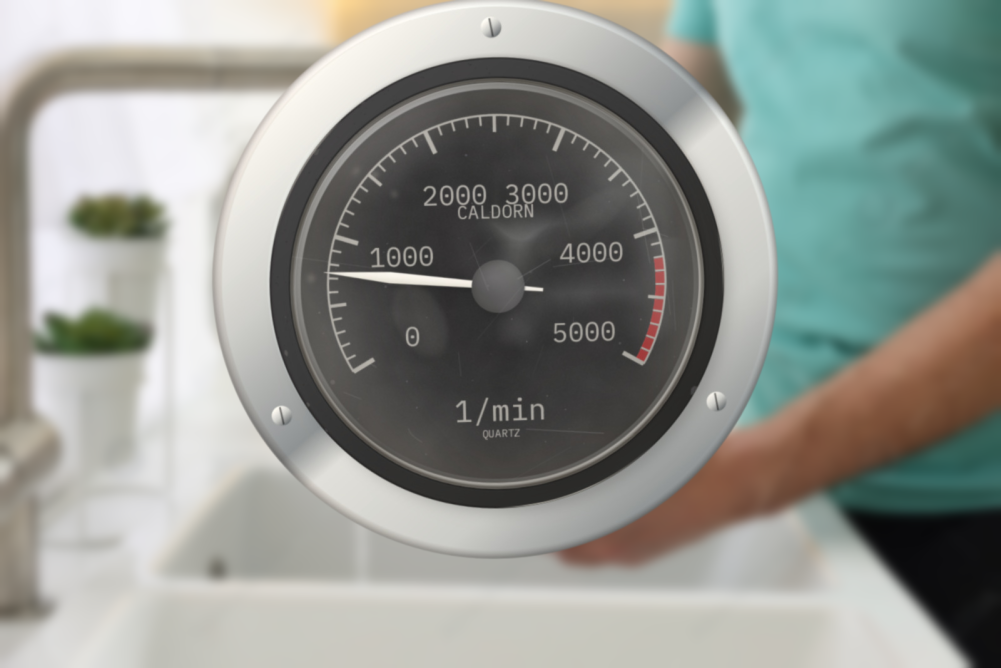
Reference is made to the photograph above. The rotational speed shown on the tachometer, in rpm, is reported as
750 rpm
